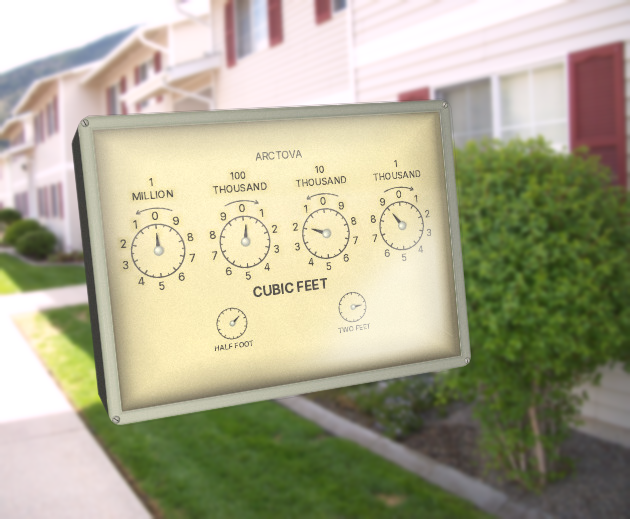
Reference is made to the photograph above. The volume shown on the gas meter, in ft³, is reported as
1900 ft³
